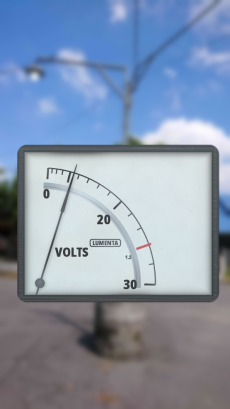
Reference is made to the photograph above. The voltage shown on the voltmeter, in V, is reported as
11 V
